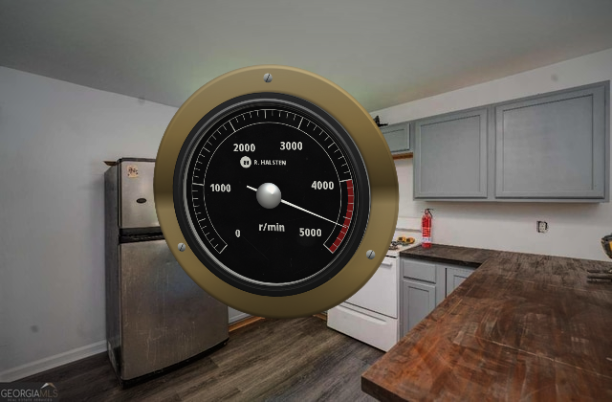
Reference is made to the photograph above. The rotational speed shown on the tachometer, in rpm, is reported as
4600 rpm
